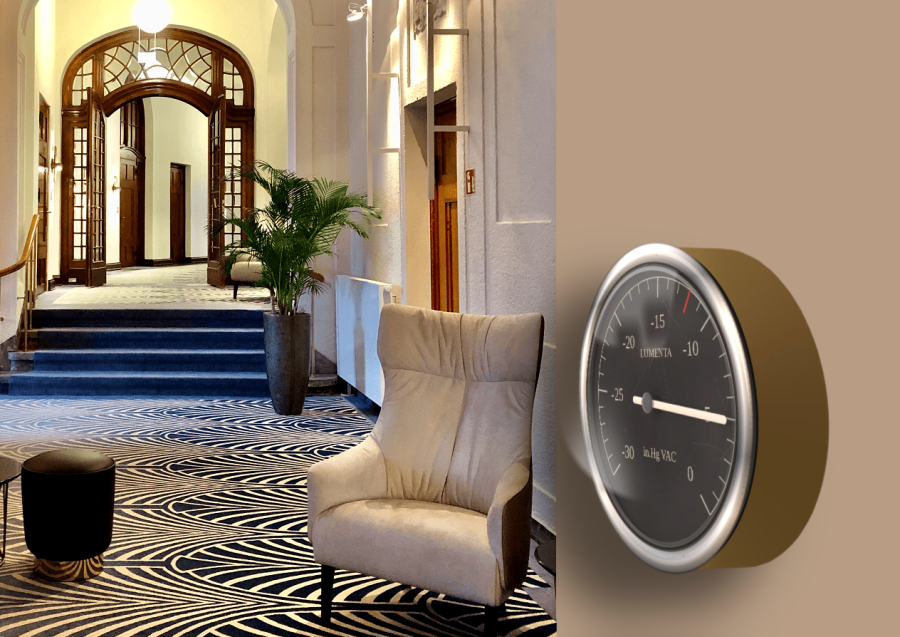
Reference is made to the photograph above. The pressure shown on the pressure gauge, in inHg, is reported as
-5 inHg
